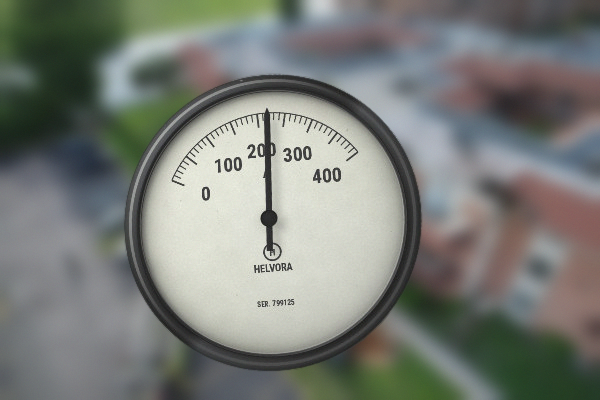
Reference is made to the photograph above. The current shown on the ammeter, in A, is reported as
220 A
